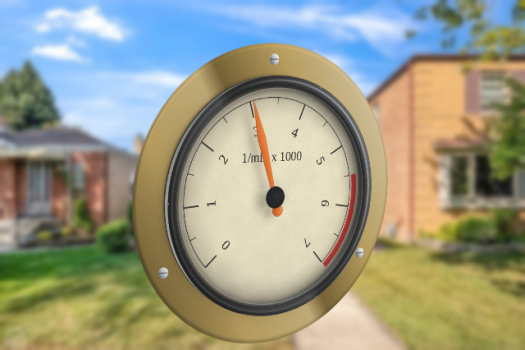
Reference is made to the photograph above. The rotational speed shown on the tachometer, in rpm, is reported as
3000 rpm
